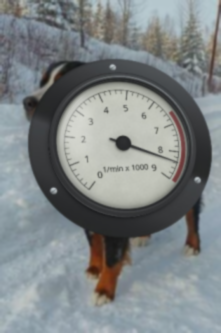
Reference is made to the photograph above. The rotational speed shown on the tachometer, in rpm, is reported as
8400 rpm
